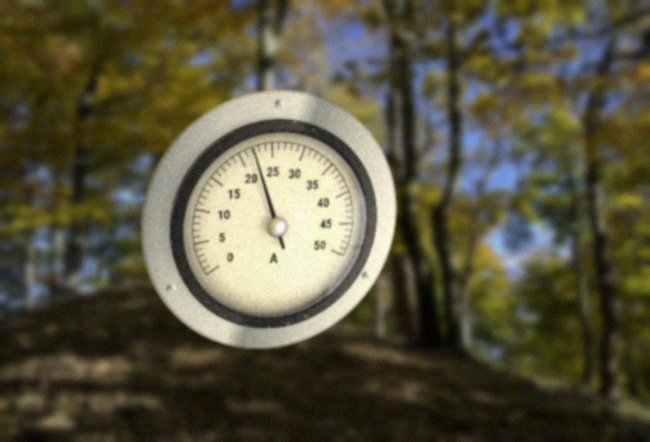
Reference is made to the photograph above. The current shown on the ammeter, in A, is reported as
22 A
